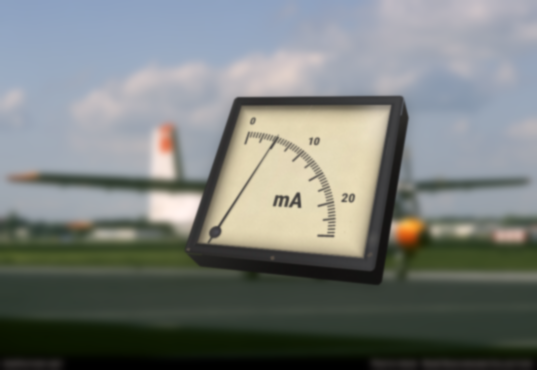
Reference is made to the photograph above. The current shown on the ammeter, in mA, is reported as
5 mA
